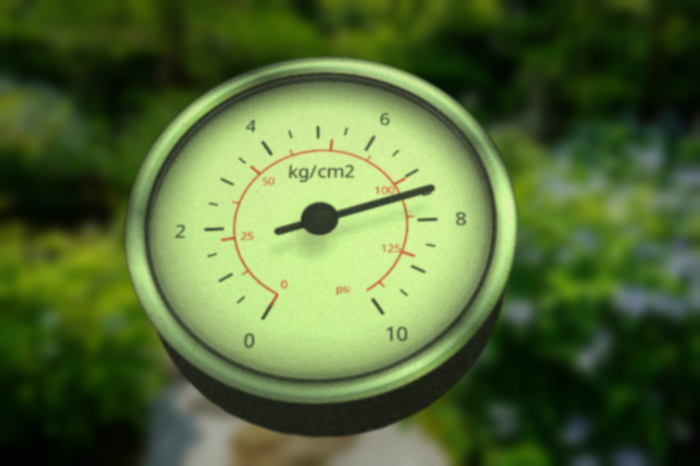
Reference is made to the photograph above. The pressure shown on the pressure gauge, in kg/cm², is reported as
7.5 kg/cm²
